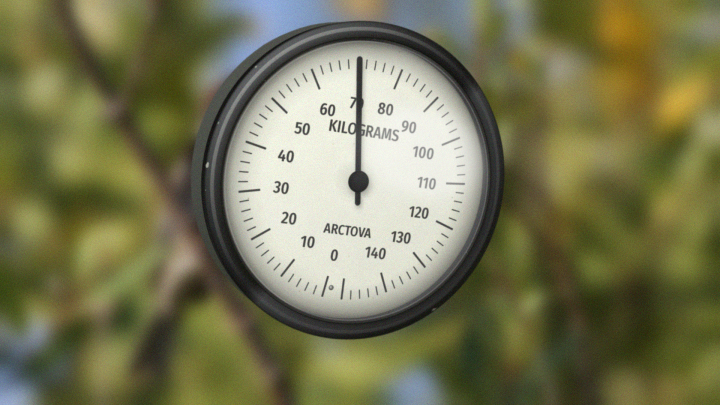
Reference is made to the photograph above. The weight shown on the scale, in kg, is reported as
70 kg
